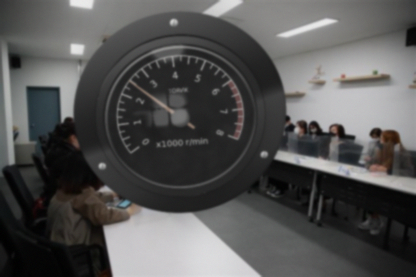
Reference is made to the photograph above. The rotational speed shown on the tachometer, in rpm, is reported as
2500 rpm
